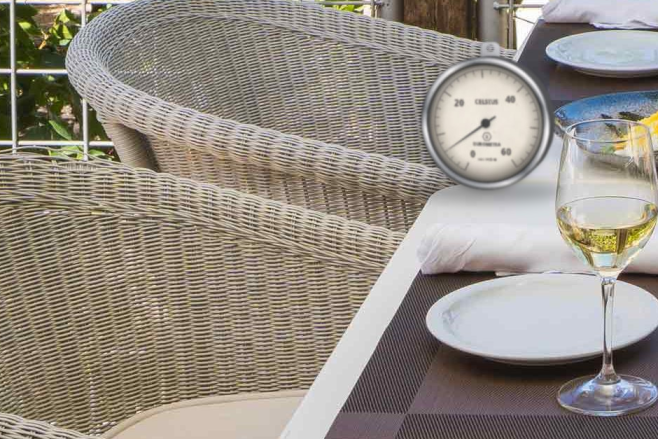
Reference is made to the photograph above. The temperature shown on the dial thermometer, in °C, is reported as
6 °C
